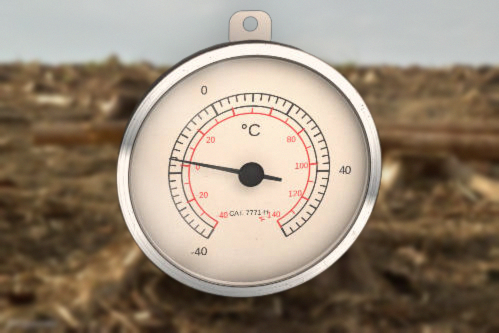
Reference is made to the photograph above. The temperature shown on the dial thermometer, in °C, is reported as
-16 °C
